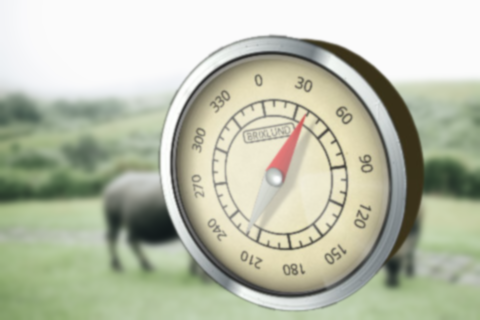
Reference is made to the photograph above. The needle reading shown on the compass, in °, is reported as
40 °
